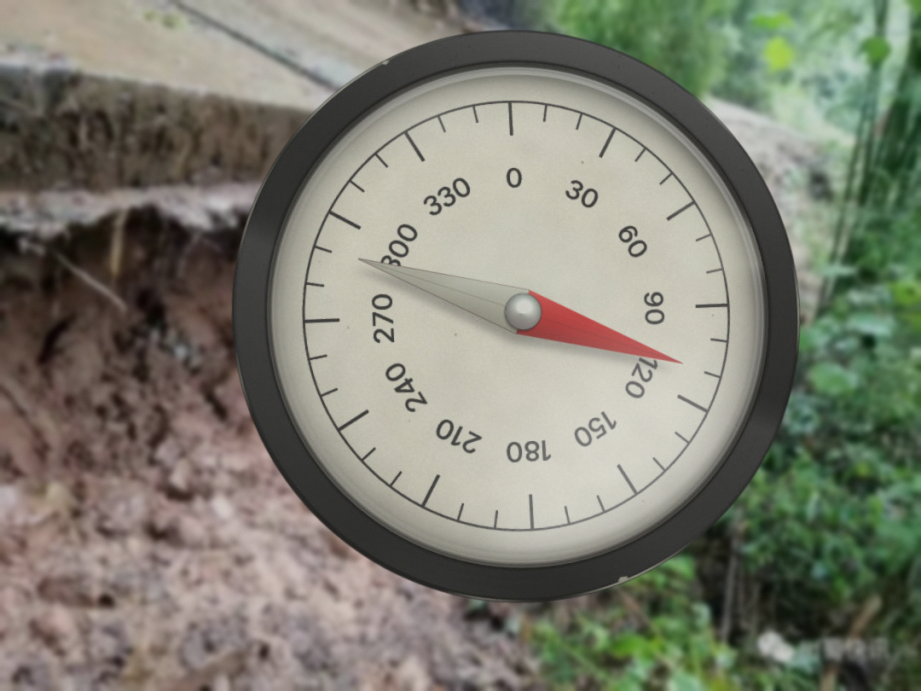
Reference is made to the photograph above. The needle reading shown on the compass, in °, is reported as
110 °
